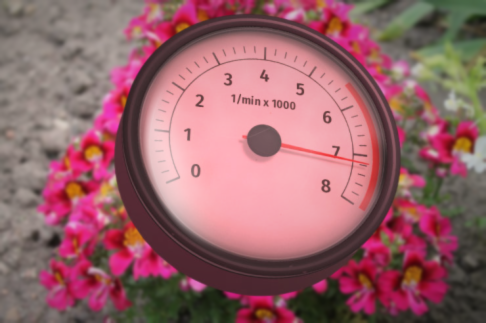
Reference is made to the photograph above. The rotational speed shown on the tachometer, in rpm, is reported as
7200 rpm
